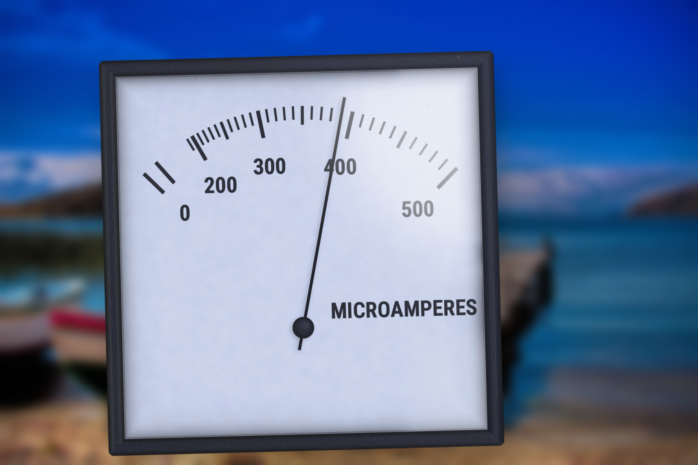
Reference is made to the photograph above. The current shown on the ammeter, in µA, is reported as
390 µA
